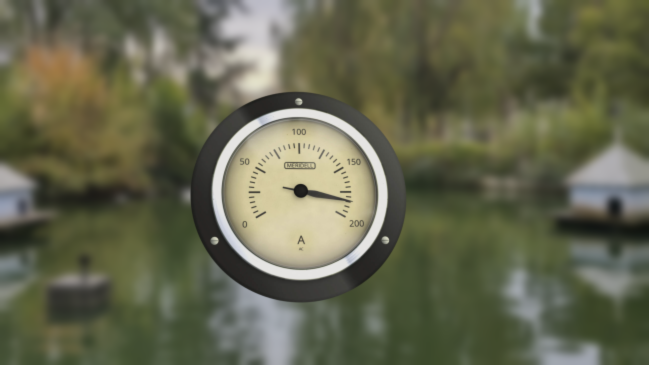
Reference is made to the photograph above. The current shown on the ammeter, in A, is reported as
185 A
